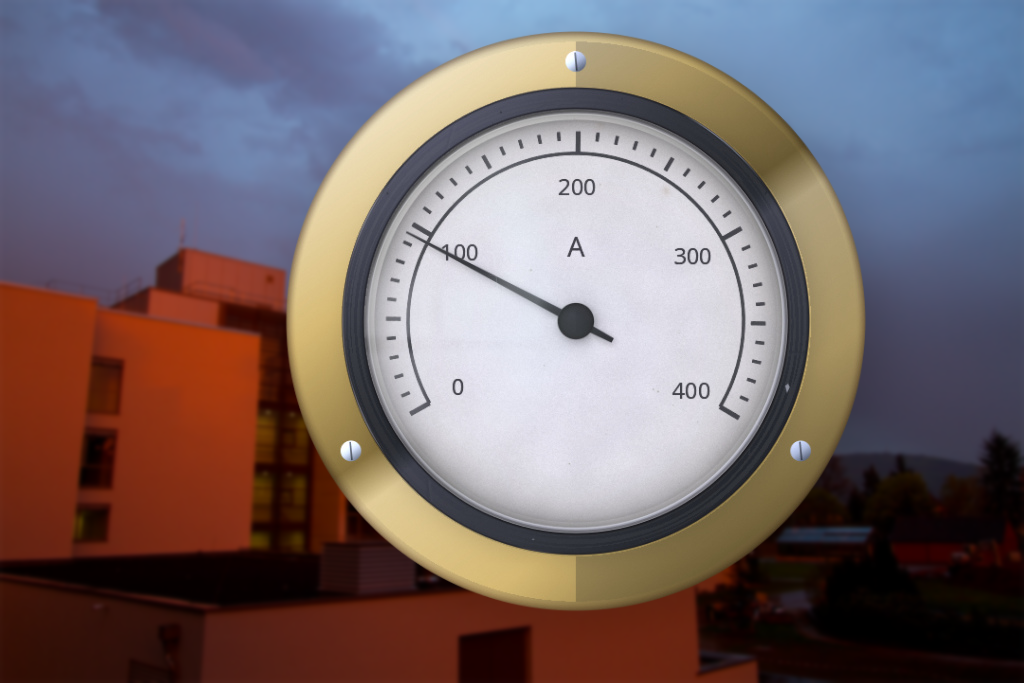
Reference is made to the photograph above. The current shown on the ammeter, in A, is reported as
95 A
